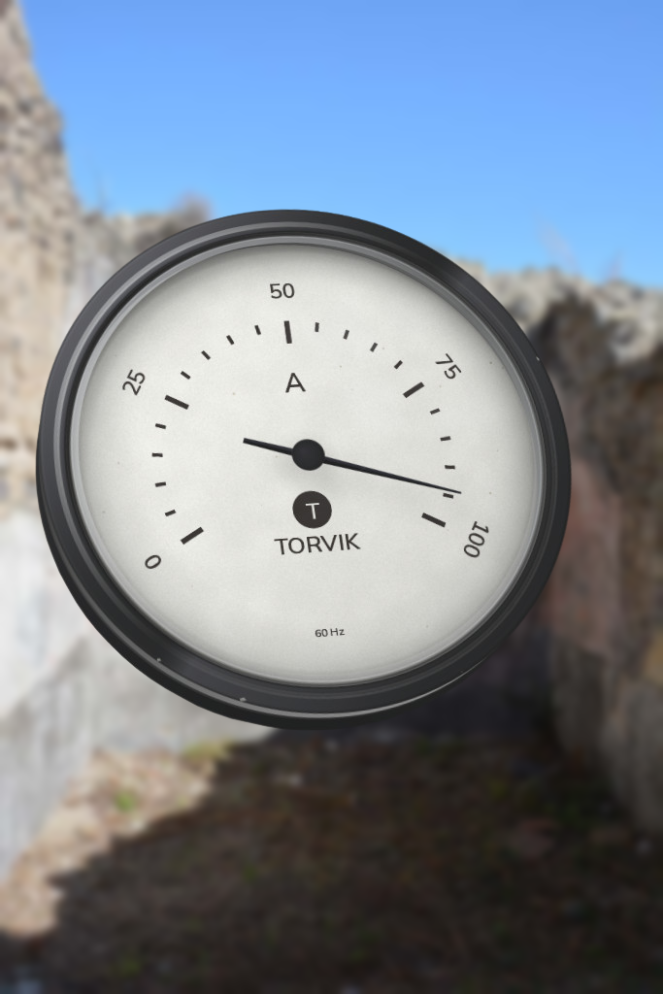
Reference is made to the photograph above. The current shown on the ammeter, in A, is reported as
95 A
